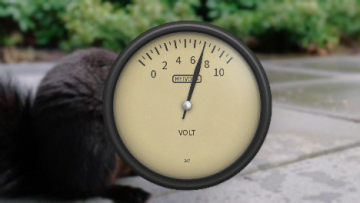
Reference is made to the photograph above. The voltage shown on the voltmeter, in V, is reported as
7 V
